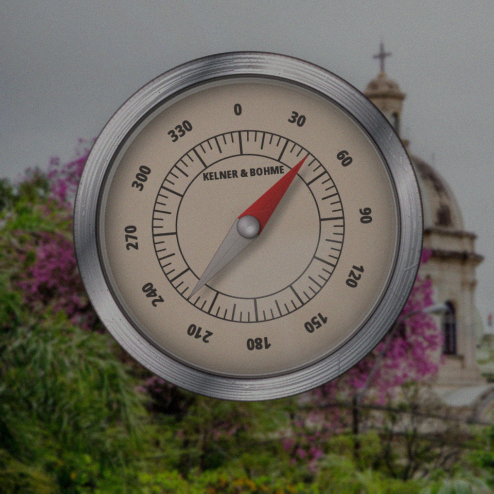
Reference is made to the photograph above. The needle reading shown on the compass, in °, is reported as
45 °
